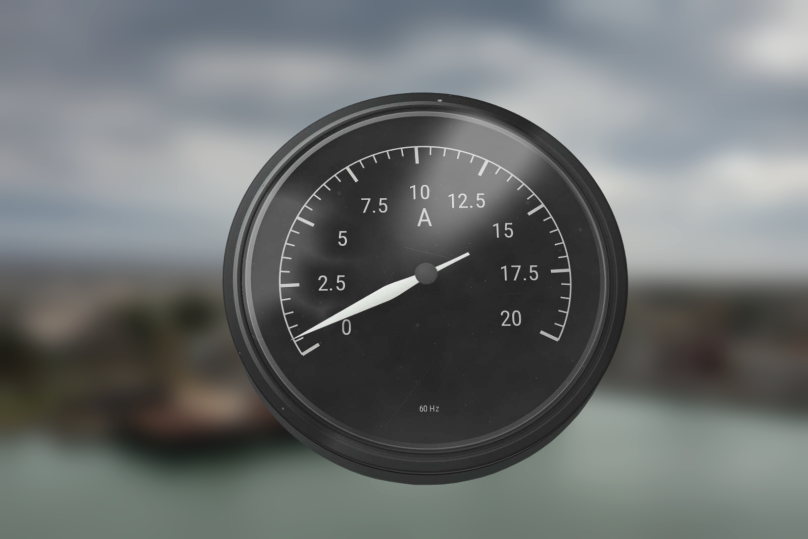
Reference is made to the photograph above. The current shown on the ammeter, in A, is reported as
0.5 A
